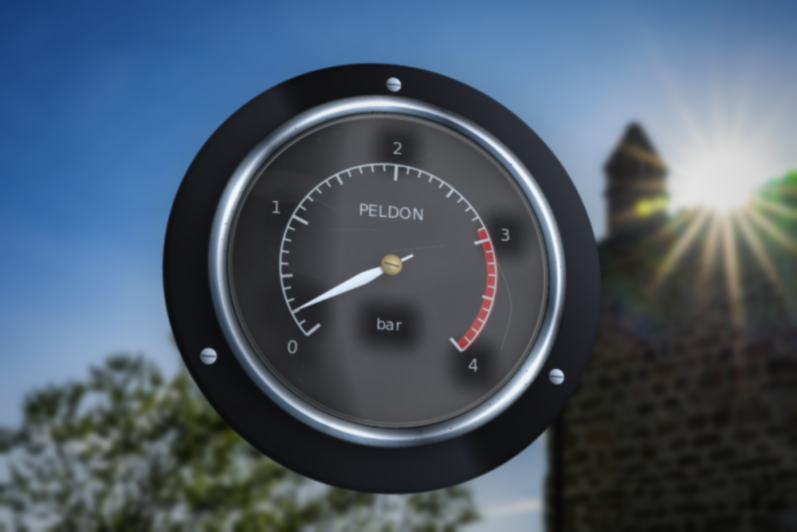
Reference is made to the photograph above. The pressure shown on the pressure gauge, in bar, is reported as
0.2 bar
